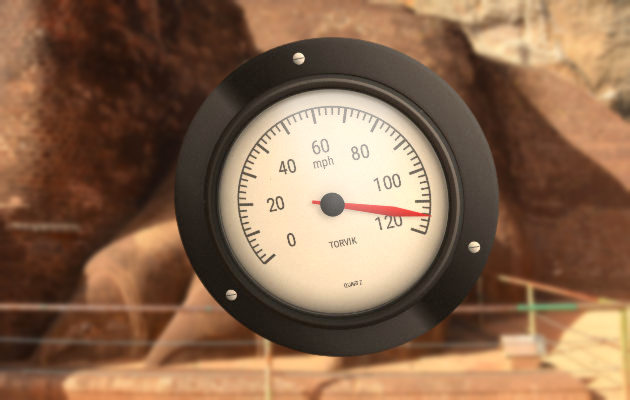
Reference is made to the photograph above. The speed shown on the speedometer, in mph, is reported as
114 mph
